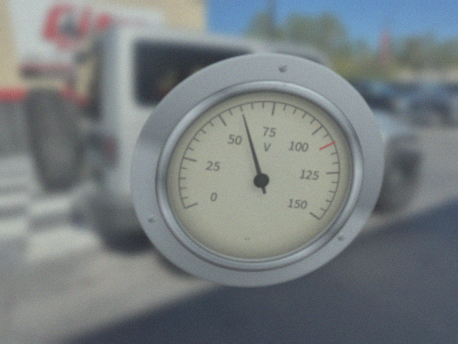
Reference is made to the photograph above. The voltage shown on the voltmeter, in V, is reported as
60 V
